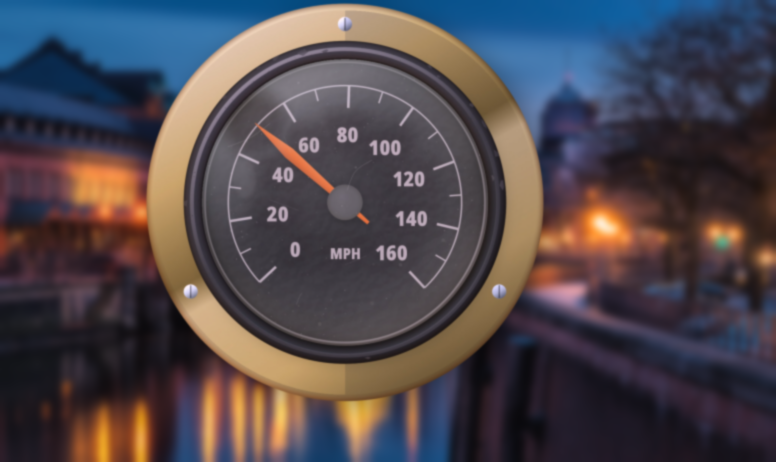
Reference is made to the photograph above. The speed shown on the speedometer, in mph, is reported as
50 mph
